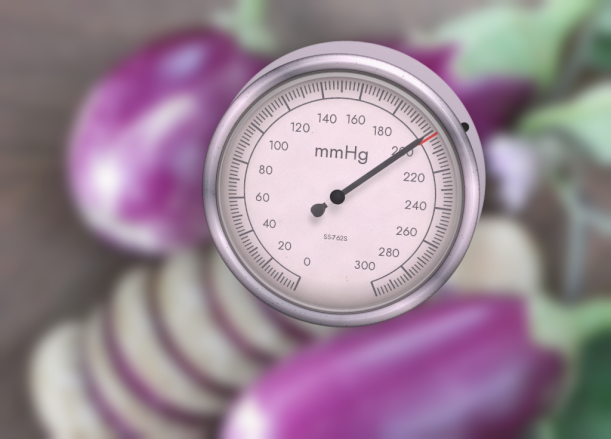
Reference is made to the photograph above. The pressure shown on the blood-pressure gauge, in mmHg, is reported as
200 mmHg
